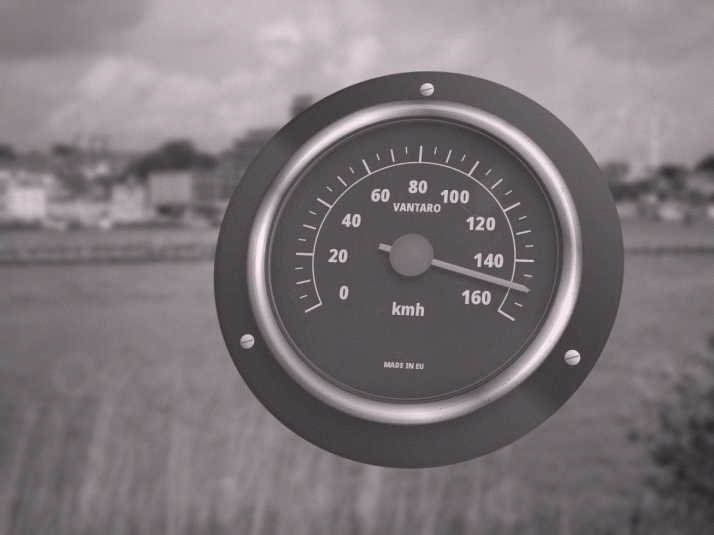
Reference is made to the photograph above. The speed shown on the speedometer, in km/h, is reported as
150 km/h
